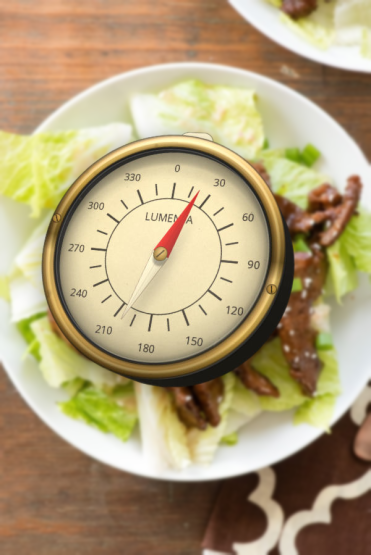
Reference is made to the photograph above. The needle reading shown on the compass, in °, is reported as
22.5 °
